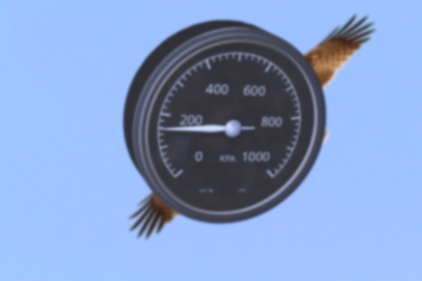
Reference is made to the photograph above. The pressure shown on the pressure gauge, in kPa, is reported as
160 kPa
